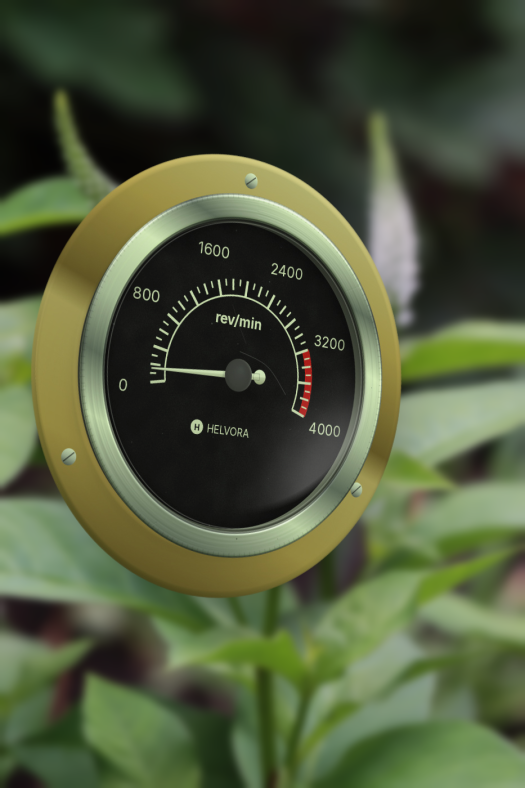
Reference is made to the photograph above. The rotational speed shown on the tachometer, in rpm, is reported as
150 rpm
